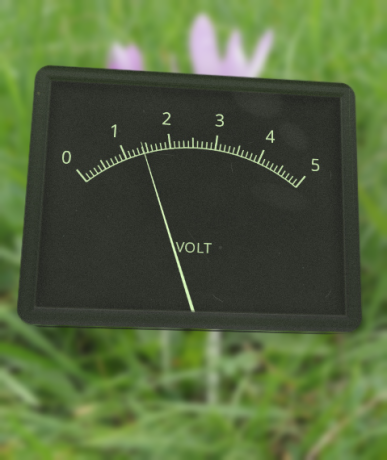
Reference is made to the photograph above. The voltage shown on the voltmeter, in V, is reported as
1.4 V
